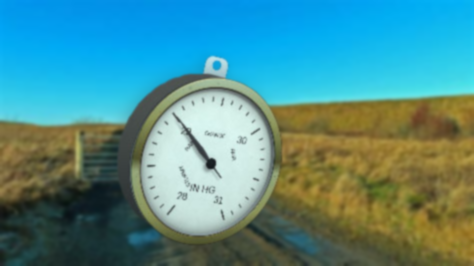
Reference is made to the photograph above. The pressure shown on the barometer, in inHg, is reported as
29 inHg
